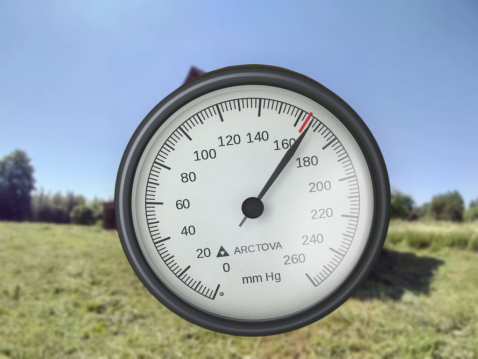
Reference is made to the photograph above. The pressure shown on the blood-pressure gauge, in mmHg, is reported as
166 mmHg
